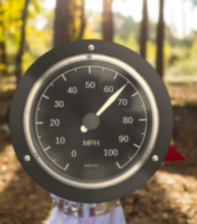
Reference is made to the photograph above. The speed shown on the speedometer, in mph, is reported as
65 mph
